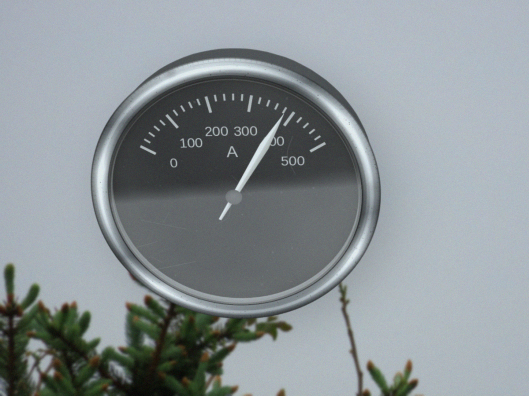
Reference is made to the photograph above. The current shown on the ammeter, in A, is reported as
380 A
